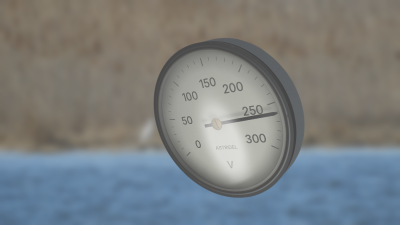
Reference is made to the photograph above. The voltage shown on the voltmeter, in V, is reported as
260 V
